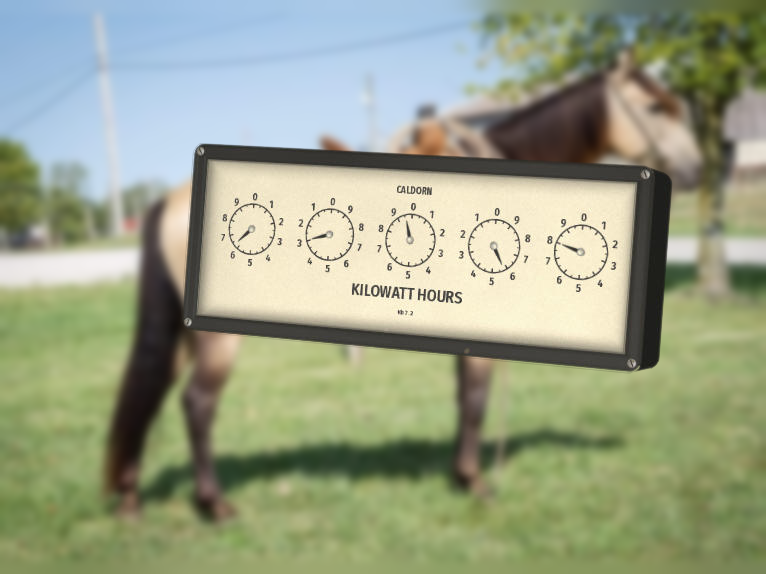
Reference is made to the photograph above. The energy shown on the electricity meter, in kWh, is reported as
62958 kWh
